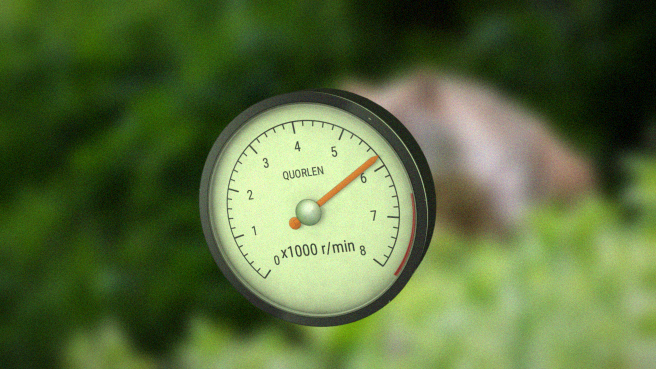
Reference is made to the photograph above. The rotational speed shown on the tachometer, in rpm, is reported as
5800 rpm
